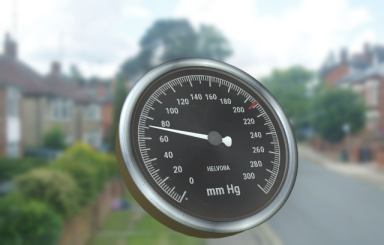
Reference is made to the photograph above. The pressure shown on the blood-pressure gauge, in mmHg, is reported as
70 mmHg
